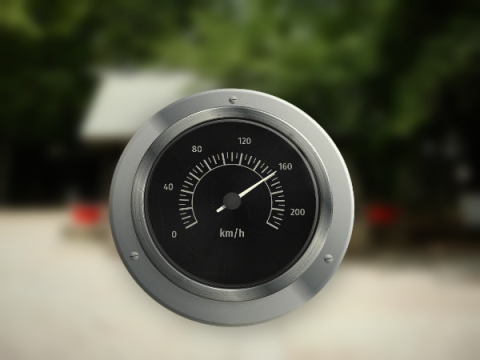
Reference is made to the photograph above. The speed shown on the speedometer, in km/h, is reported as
160 km/h
